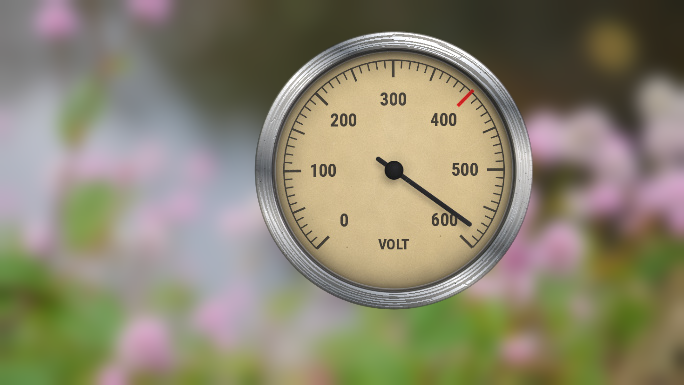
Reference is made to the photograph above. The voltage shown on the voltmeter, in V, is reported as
580 V
